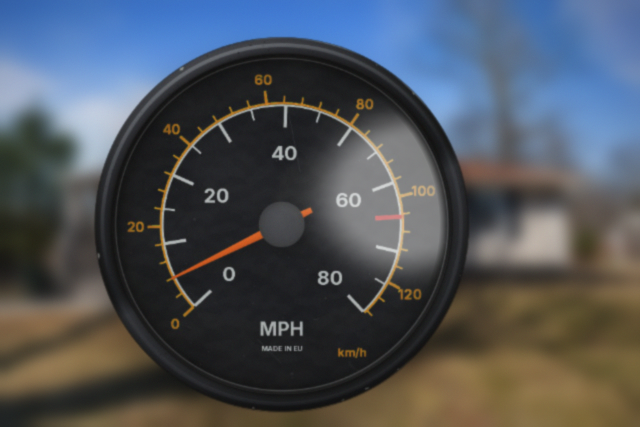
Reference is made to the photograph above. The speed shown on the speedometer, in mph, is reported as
5 mph
